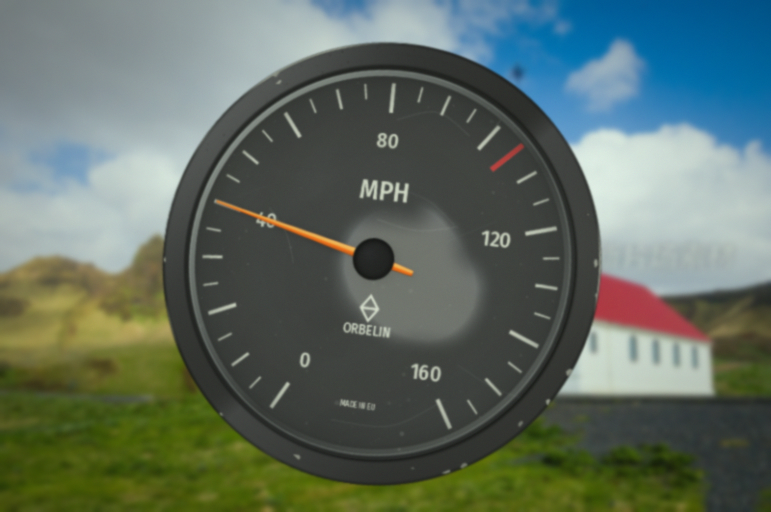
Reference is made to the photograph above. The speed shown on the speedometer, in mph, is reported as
40 mph
